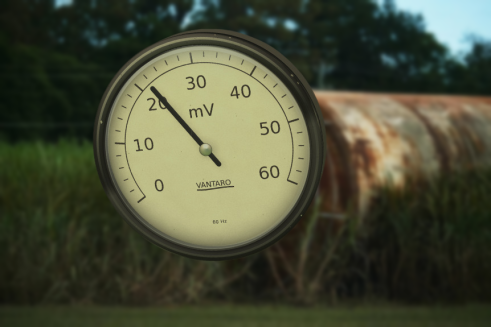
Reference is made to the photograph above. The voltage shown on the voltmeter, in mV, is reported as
22 mV
